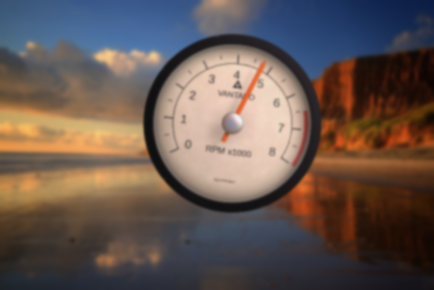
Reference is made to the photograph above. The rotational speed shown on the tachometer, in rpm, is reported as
4750 rpm
